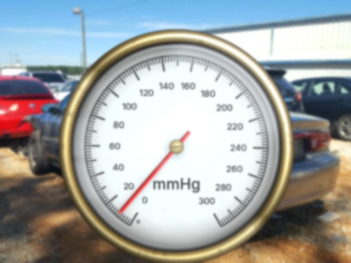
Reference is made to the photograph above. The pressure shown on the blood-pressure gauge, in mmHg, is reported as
10 mmHg
